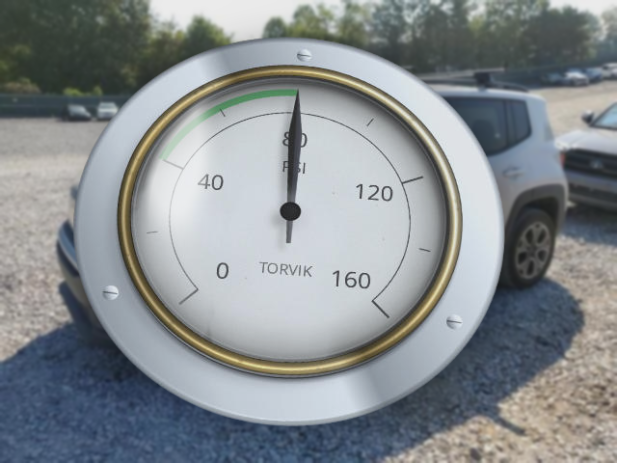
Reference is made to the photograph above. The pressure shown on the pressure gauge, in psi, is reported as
80 psi
